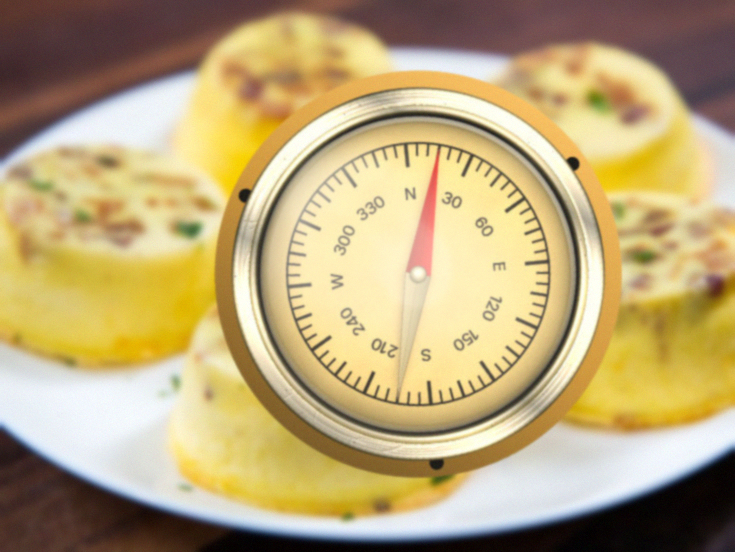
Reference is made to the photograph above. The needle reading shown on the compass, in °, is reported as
15 °
